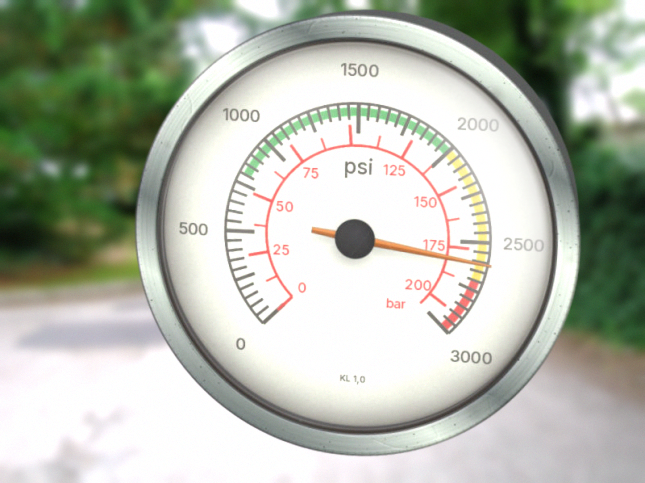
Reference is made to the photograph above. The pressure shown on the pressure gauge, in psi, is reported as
2600 psi
